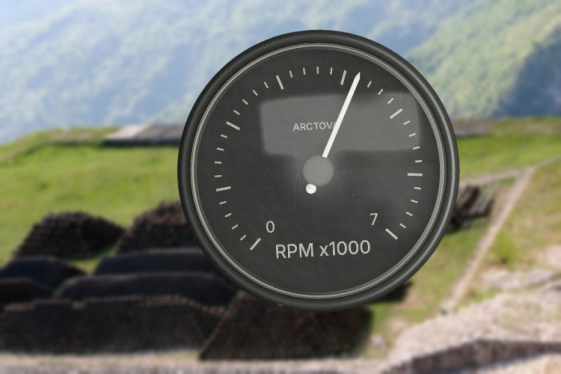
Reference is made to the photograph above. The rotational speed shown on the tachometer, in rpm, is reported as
4200 rpm
